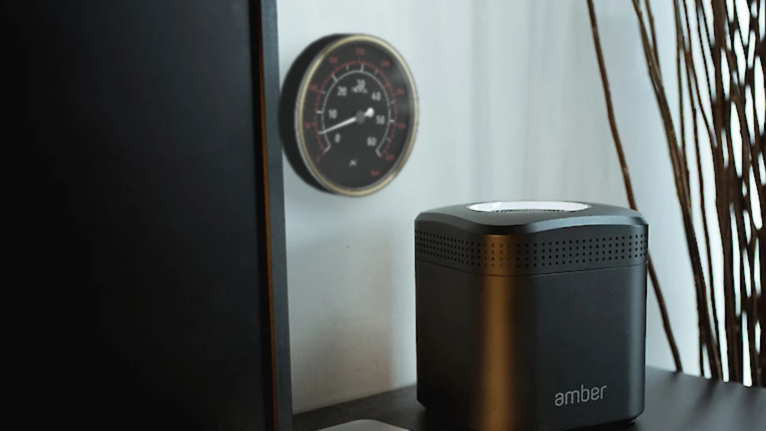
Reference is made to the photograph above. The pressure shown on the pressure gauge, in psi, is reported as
5 psi
